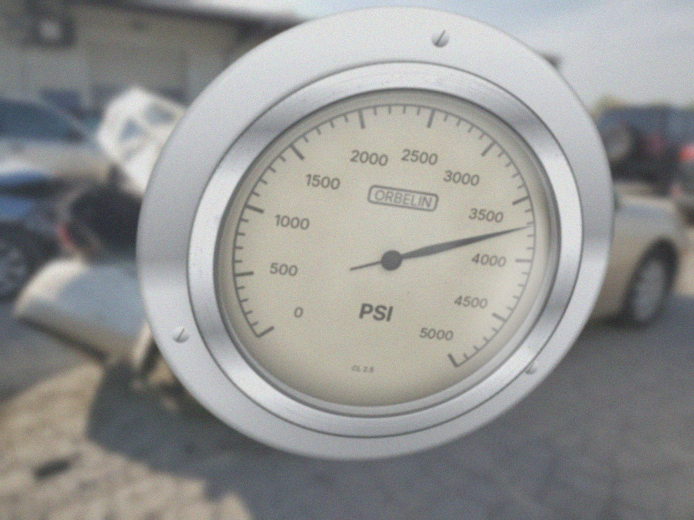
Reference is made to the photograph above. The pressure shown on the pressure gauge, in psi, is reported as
3700 psi
